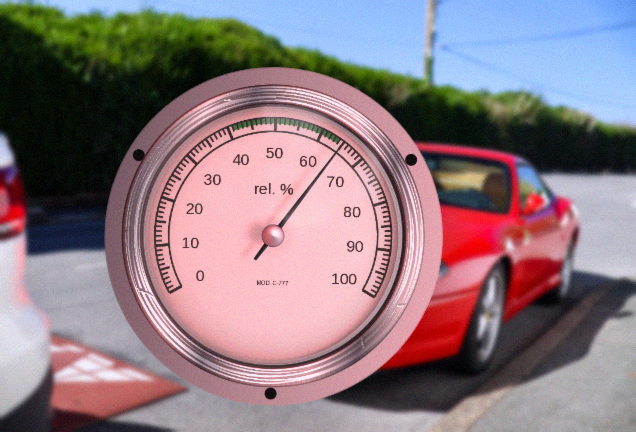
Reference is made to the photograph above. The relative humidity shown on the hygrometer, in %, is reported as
65 %
